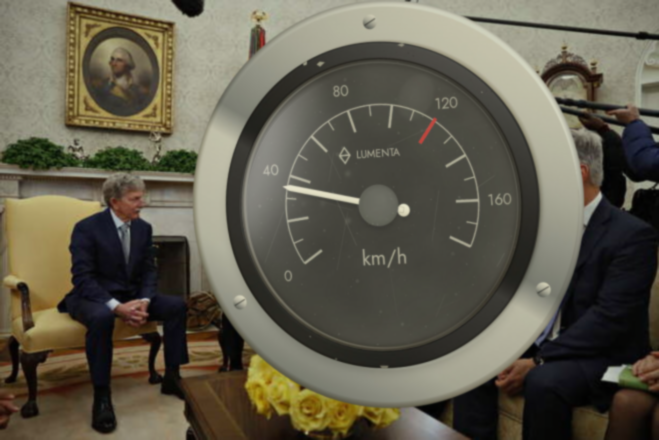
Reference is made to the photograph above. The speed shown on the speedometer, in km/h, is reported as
35 km/h
